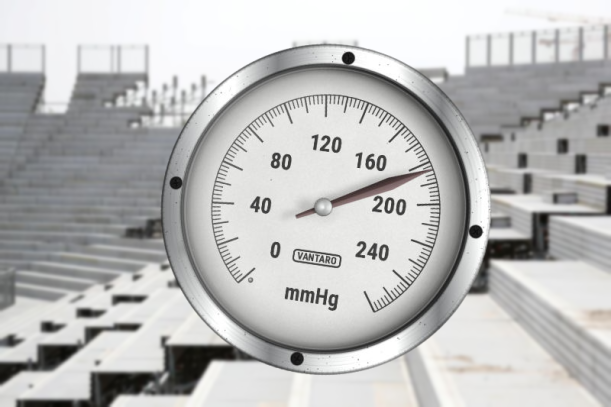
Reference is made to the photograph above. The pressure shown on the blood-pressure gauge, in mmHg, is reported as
184 mmHg
